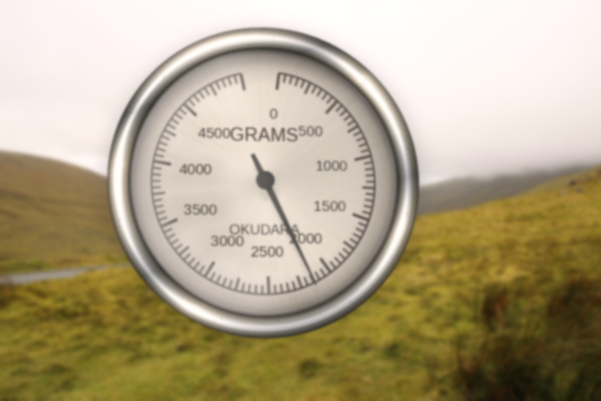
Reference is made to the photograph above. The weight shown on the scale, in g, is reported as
2150 g
